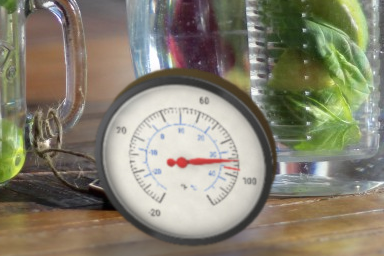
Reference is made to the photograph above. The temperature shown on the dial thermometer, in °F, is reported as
90 °F
